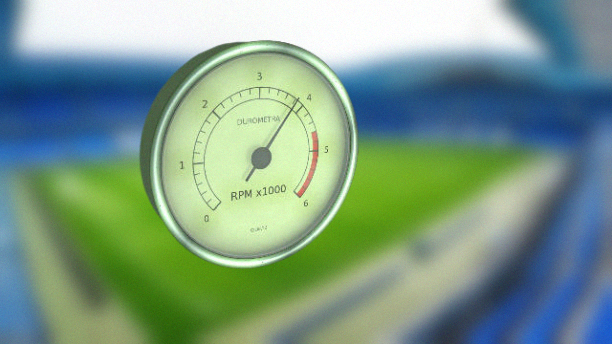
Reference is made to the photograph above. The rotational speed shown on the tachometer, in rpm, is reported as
3800 rpm
